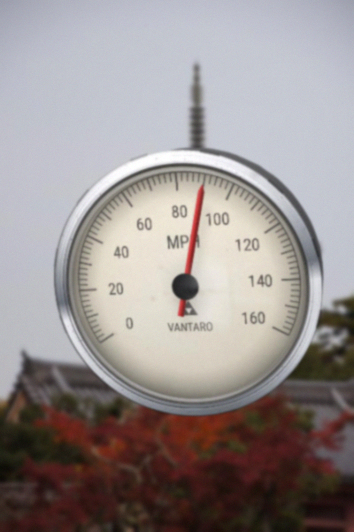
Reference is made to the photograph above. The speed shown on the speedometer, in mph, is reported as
90 mph
